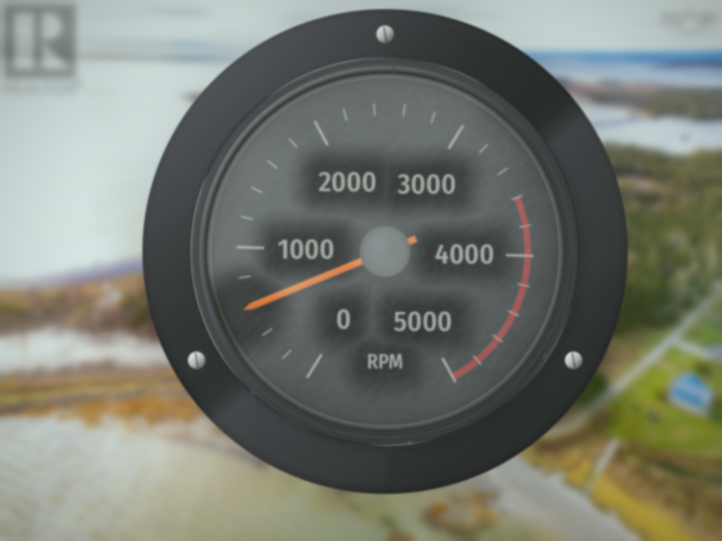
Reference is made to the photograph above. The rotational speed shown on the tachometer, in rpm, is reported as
600 rpm
